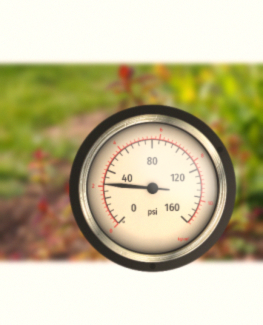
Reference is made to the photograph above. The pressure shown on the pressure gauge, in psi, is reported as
30 psi
